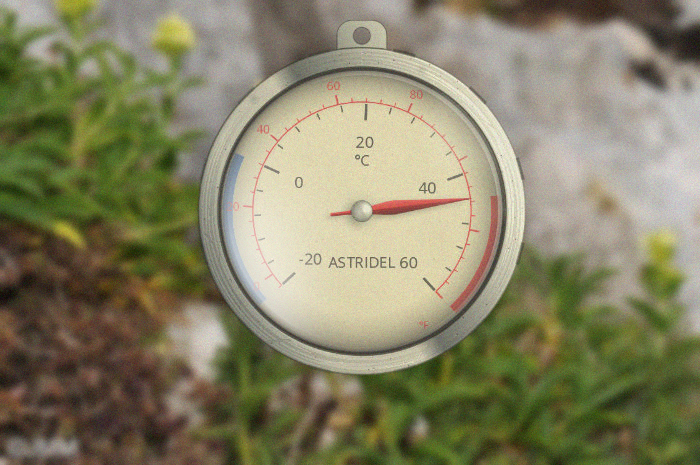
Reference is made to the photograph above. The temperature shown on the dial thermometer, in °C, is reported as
44 °C
